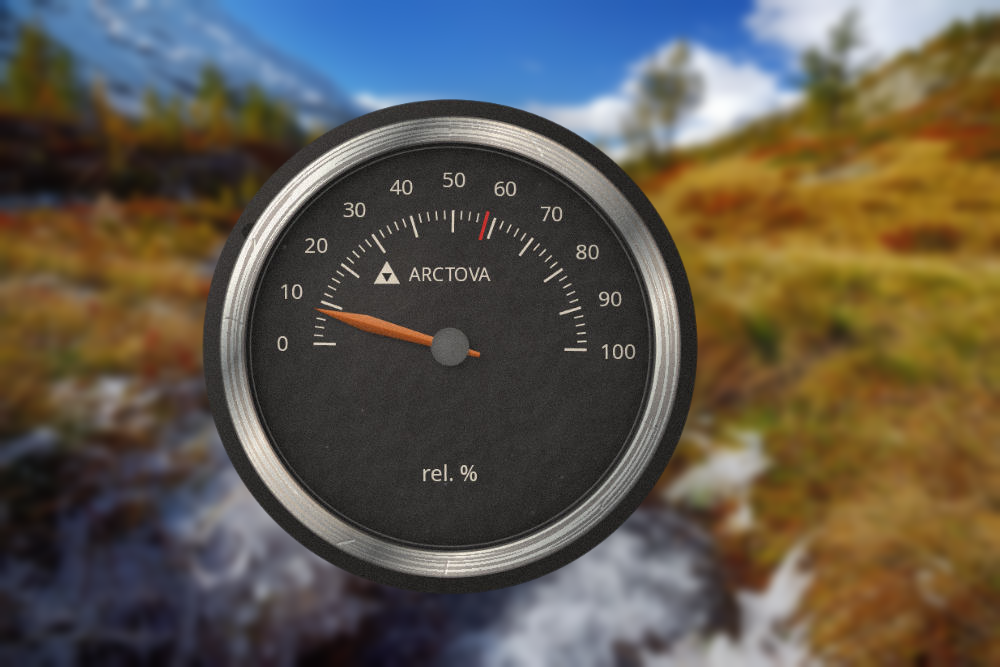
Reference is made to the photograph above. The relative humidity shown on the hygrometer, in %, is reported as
8 %
